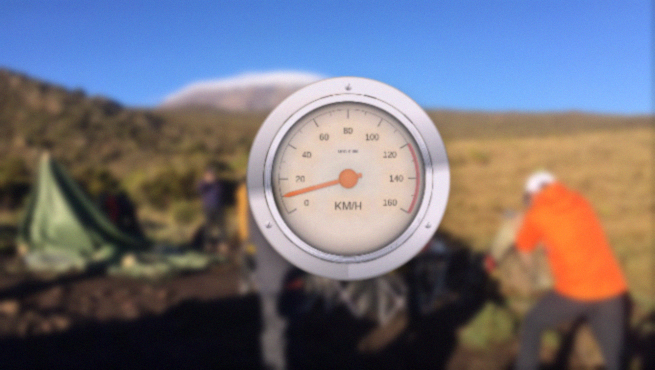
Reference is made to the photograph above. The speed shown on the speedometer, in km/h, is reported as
10 km/h
